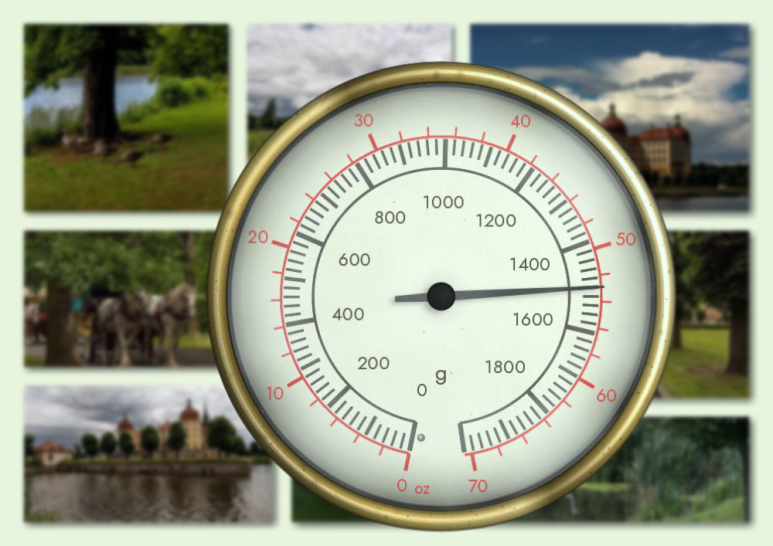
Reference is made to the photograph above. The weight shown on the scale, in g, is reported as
1500 g
